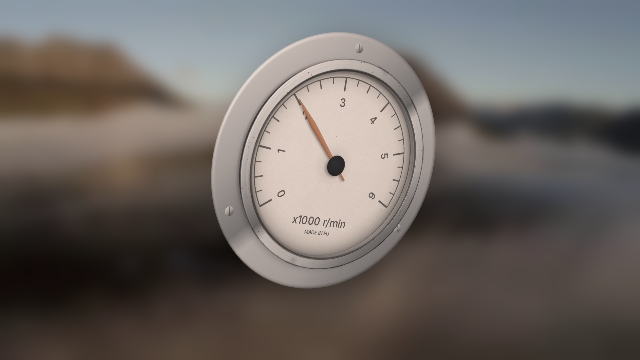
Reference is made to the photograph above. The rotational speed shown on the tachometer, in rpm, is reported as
2000 rpm
